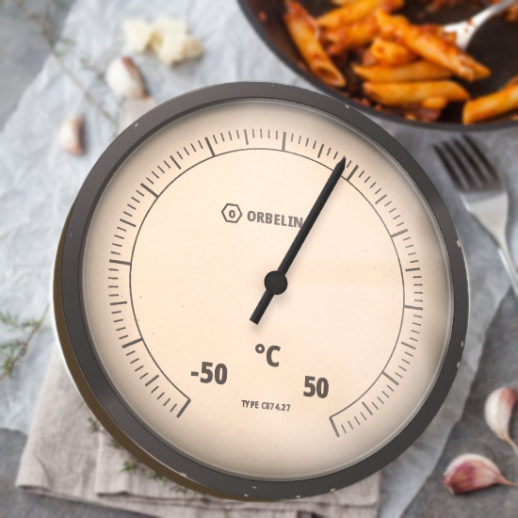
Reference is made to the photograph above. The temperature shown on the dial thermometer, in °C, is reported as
8 °C
